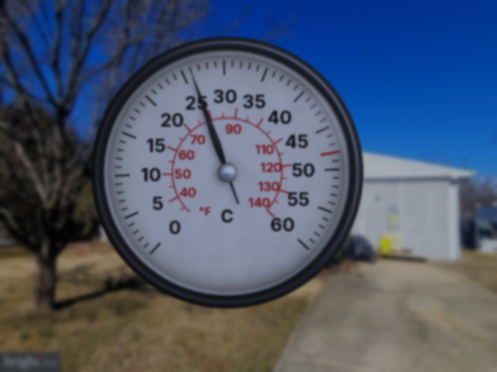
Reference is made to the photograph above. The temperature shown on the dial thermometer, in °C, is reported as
26 °C
